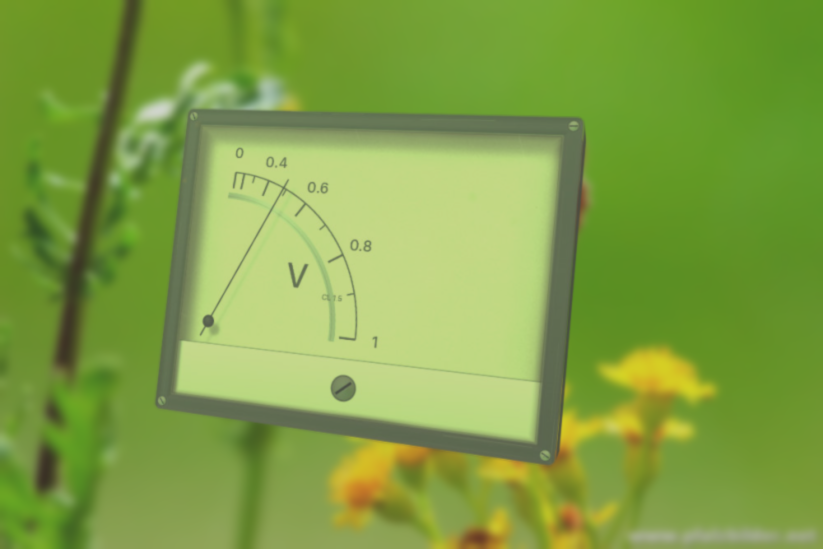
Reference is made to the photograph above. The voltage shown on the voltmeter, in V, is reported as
0.5 V
